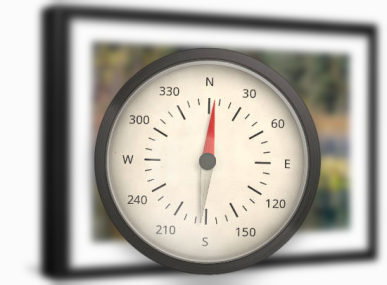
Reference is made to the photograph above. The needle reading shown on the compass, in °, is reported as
5 °
